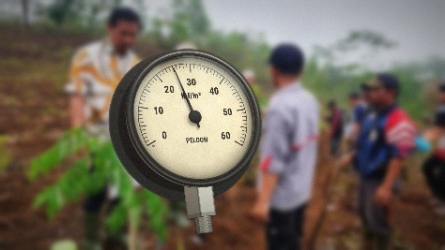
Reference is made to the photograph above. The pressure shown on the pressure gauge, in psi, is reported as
25 psi
